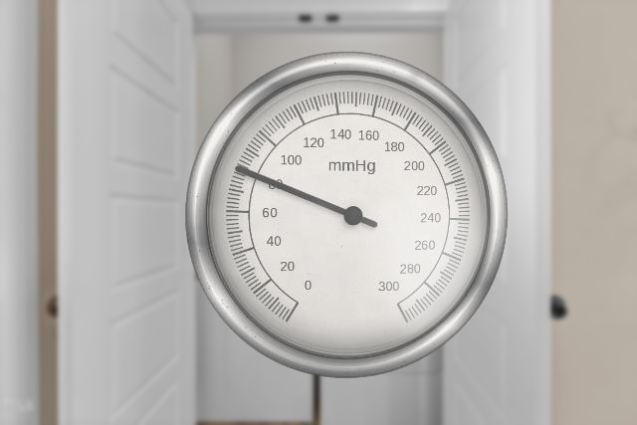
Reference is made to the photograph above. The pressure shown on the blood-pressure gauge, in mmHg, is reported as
80 mmHg
